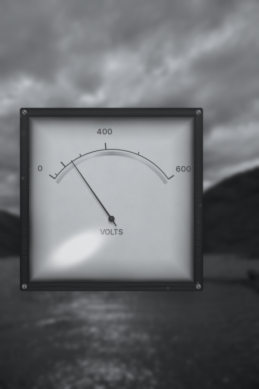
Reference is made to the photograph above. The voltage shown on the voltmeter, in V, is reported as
250 V
